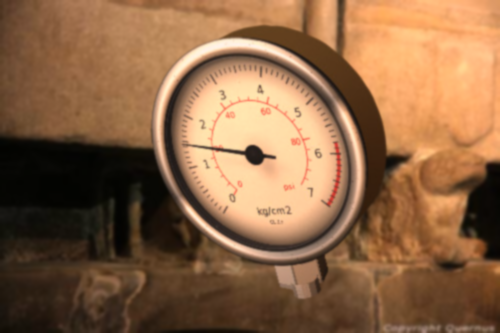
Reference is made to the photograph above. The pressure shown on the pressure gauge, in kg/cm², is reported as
1.5 kg/cm²
